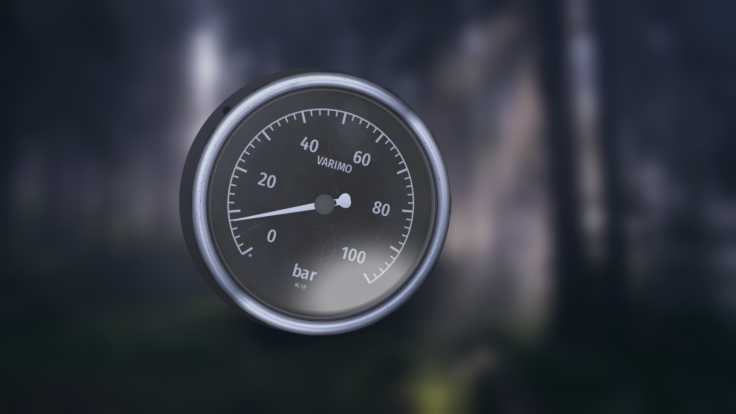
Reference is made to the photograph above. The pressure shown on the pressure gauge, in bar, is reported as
8 bar
